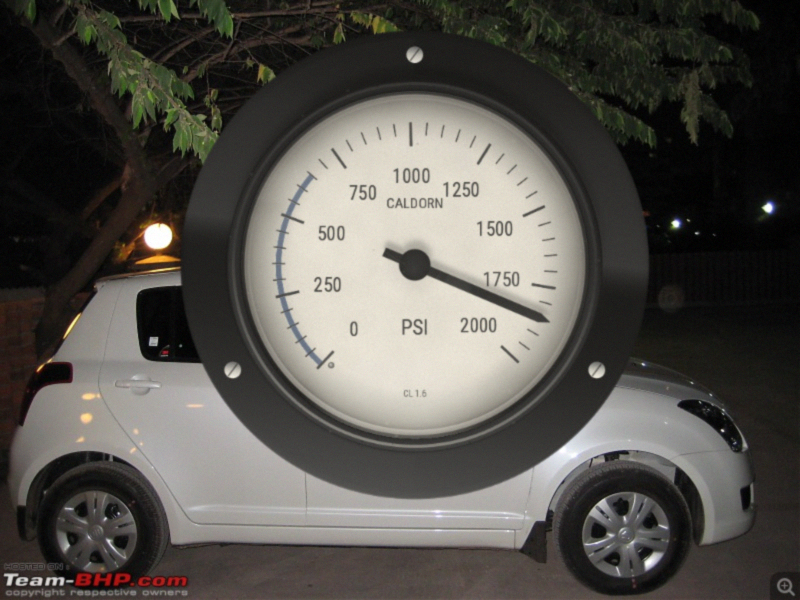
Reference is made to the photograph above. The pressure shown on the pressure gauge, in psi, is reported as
1850 psi
